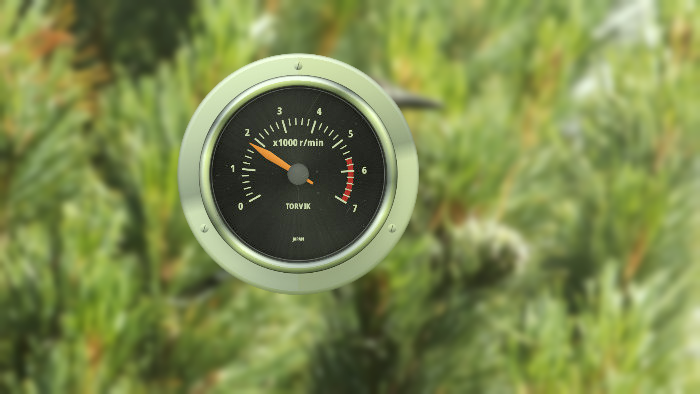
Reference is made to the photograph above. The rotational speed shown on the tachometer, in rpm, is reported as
1800 rpm
